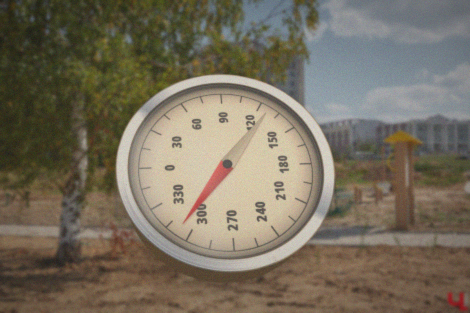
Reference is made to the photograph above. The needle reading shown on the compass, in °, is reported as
307.5 °
